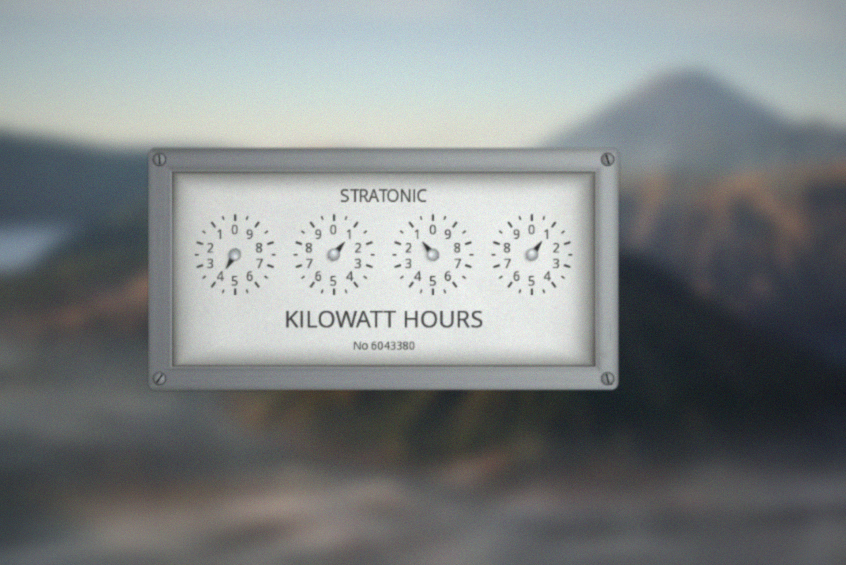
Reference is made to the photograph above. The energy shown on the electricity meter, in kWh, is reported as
4111 kWh
